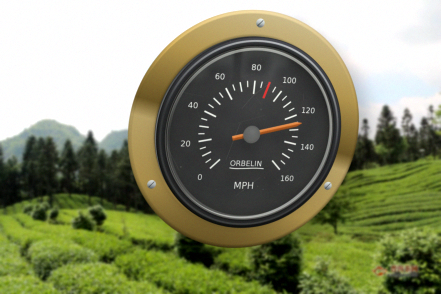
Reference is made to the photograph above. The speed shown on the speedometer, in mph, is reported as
125 mph
